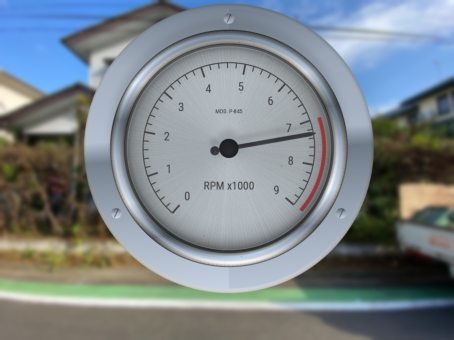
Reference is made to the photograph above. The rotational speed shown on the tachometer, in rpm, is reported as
7300 rpm
